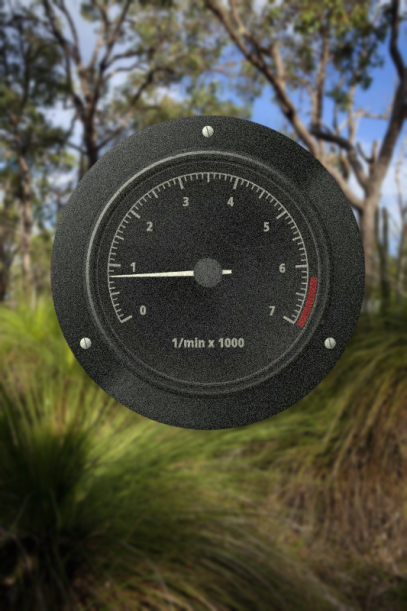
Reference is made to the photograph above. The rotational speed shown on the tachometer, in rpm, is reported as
800 rpm
